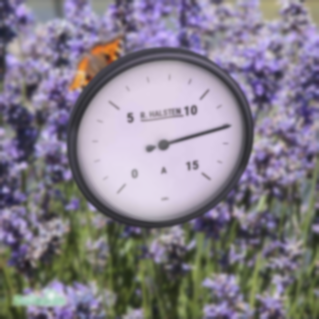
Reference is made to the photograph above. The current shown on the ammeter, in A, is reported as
12 A
